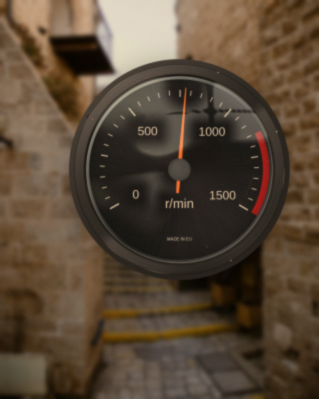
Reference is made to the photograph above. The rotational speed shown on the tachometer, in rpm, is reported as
775 rpm
